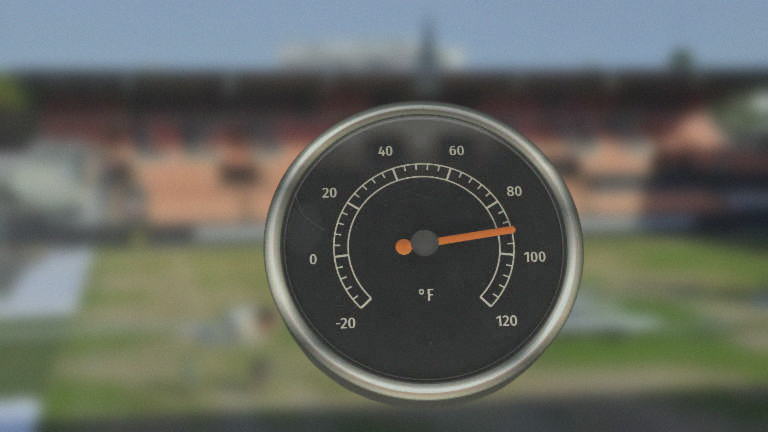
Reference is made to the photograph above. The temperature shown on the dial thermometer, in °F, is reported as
92 °F
